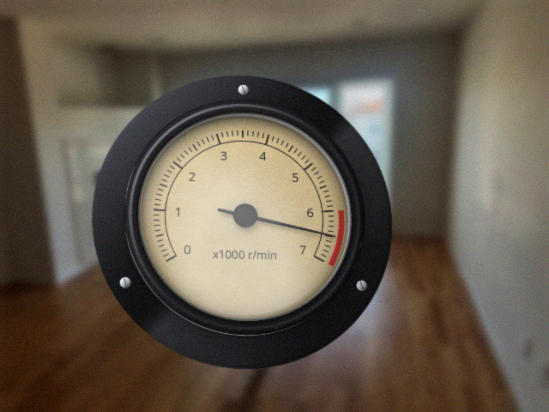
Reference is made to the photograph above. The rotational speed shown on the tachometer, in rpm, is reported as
6500 rpm
